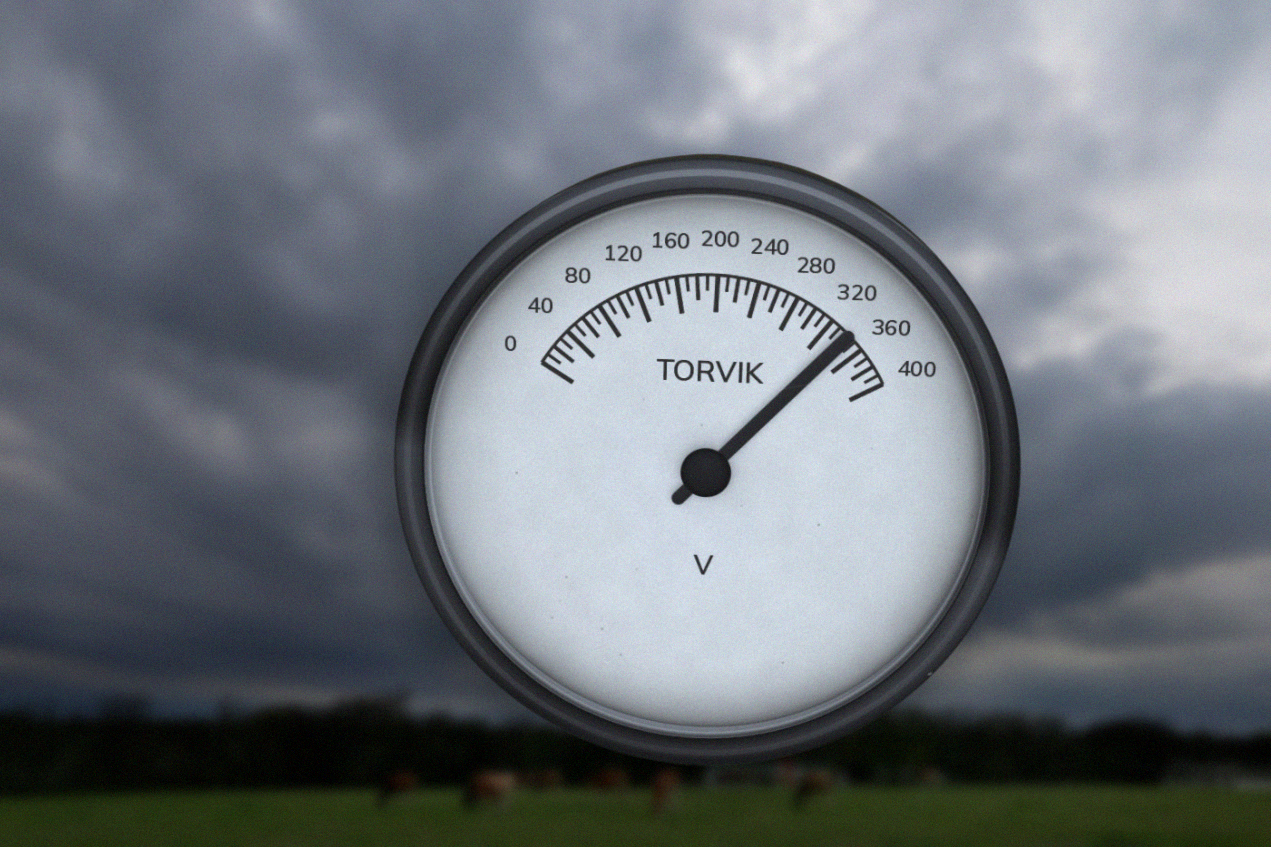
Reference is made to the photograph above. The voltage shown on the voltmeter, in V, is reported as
340 V
